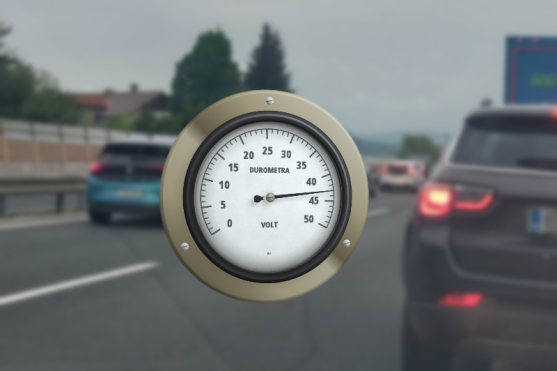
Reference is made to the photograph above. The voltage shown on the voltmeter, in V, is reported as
43 V
